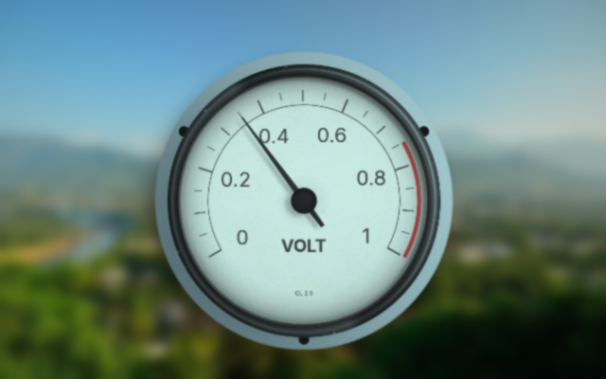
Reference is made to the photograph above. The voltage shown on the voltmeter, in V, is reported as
0.35 V
